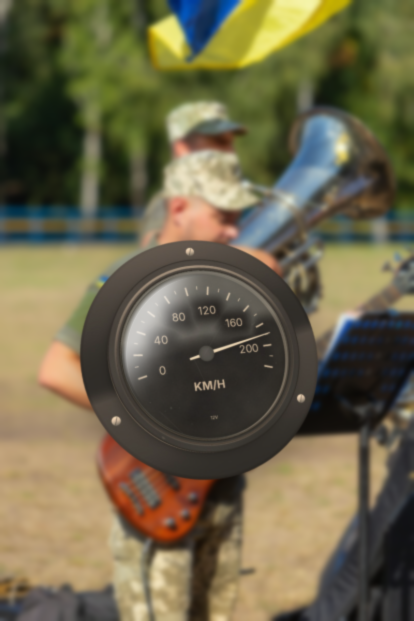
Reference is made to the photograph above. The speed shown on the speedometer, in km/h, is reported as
190 km/h
